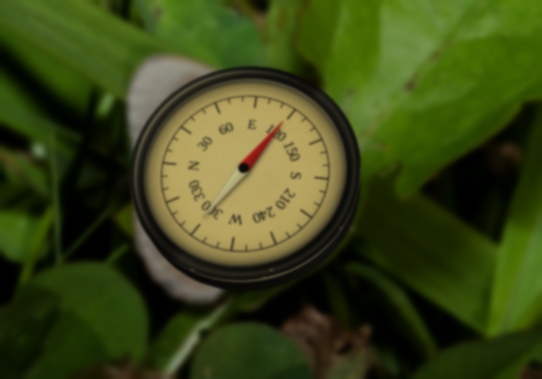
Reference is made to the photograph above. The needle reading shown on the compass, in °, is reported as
120 °
